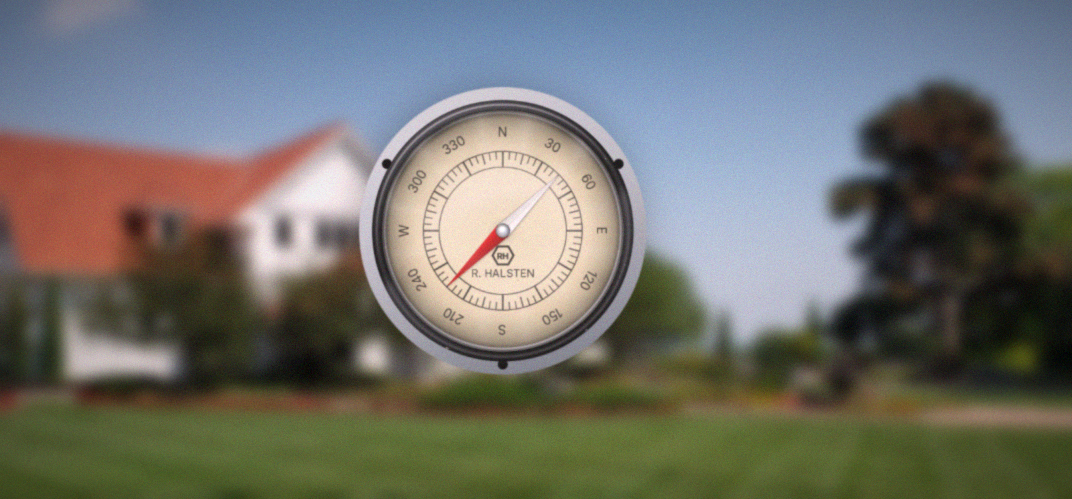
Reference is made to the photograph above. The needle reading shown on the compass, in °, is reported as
225 °
